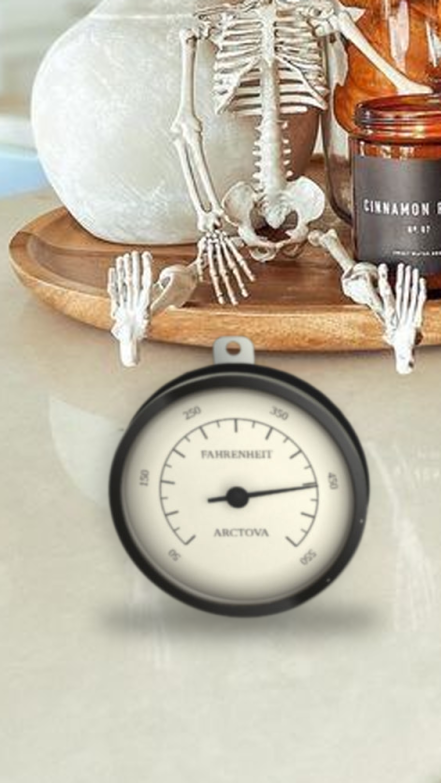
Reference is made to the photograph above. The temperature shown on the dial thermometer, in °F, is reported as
450 °F
